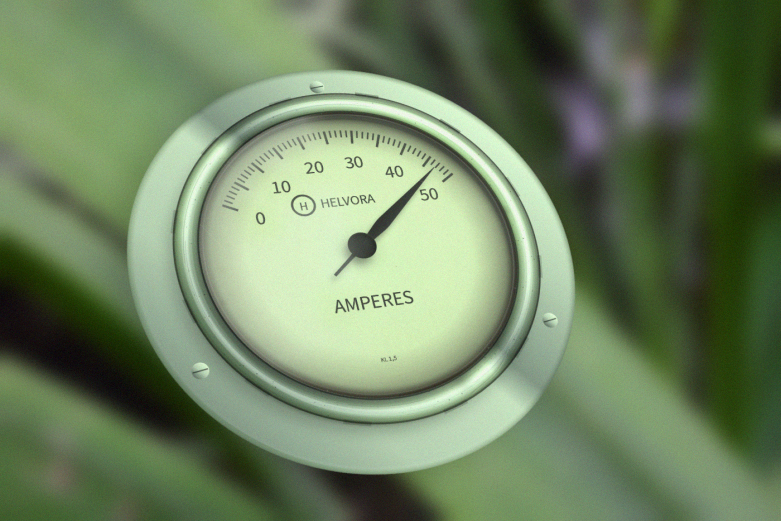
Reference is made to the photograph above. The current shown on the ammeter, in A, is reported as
47 A
